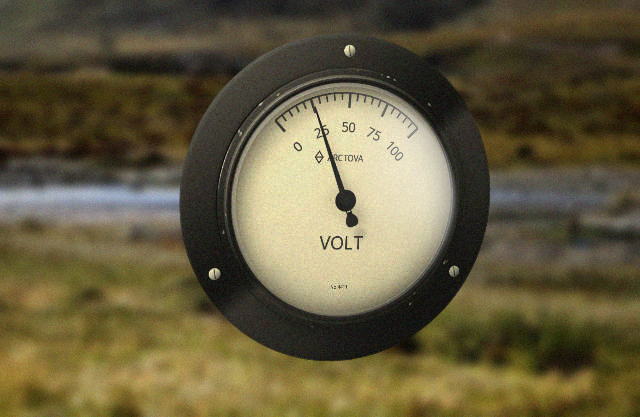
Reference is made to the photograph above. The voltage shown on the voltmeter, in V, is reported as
25 V
